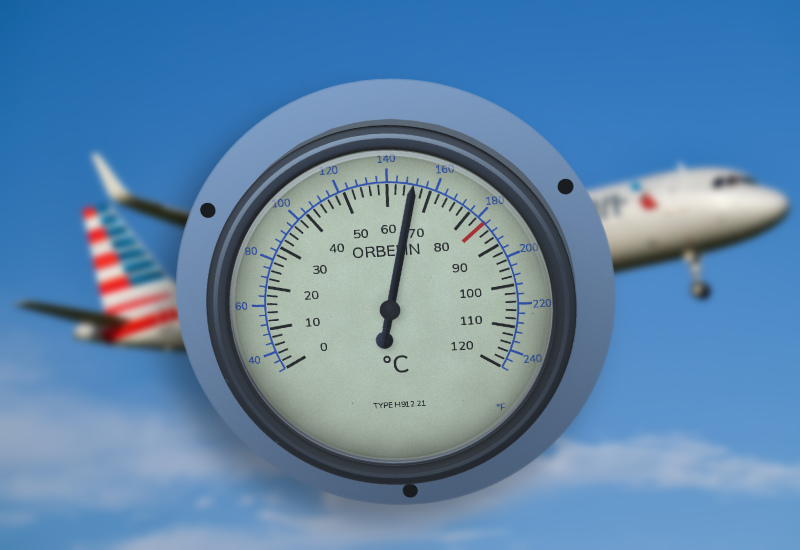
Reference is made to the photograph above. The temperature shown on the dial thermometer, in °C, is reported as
66 °C
